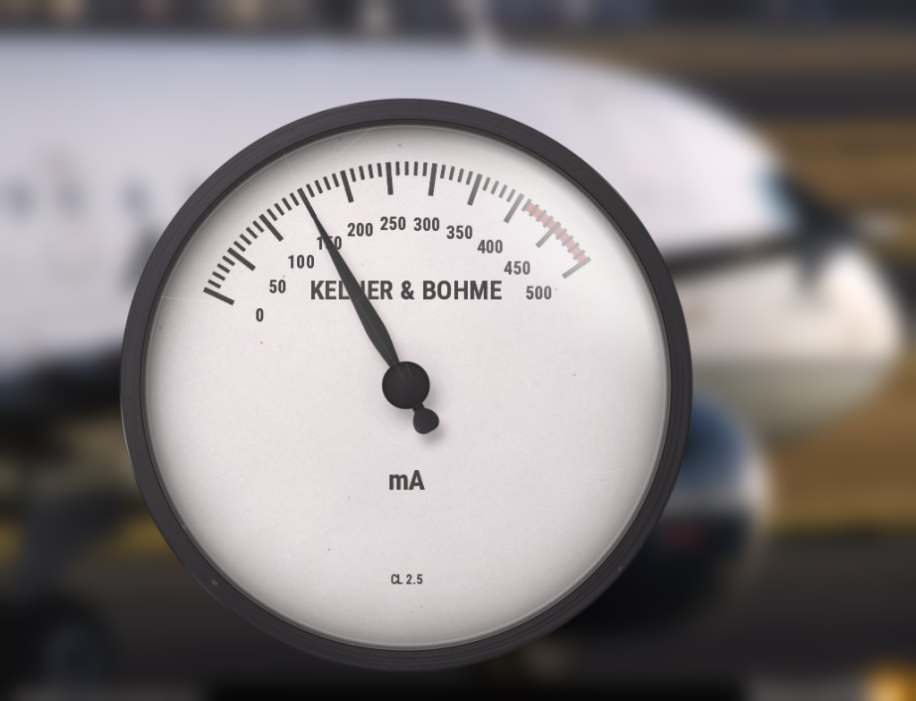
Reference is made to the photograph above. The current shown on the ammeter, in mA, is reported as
150 mA
